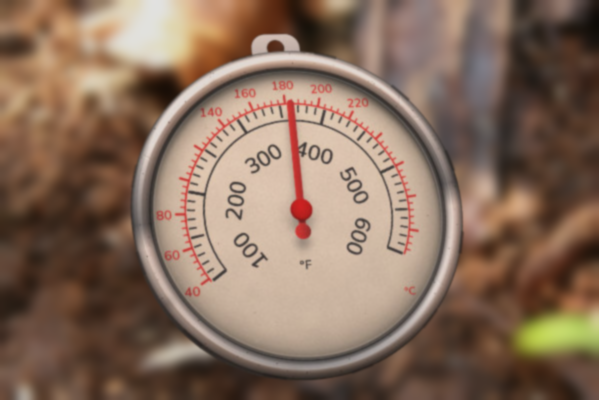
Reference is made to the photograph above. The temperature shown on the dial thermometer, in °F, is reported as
360 °F
